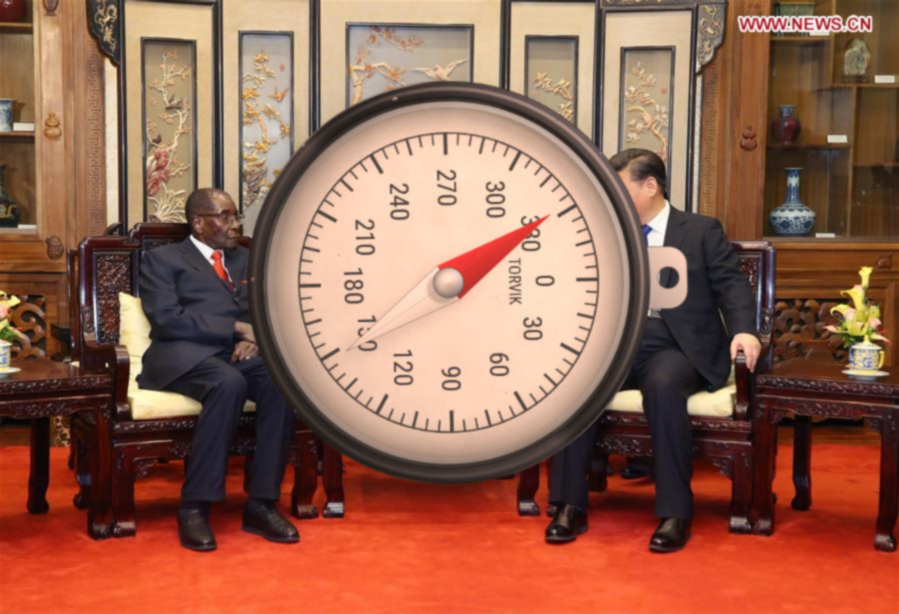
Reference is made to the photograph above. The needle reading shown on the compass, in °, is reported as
327.5 °
